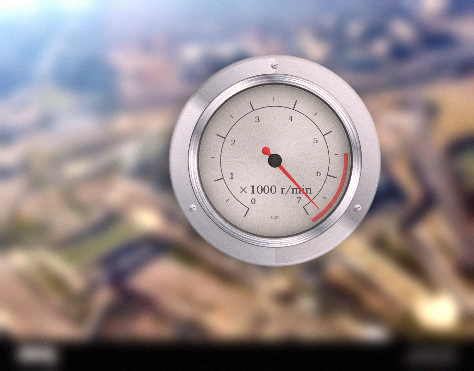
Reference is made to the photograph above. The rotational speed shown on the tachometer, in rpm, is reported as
6750 rpm
